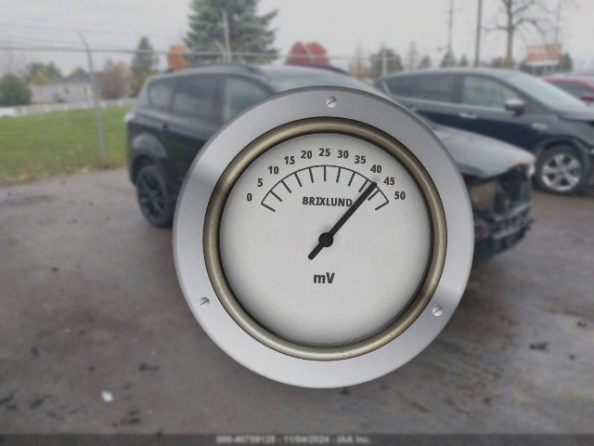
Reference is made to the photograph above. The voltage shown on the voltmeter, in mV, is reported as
42.5 mV
